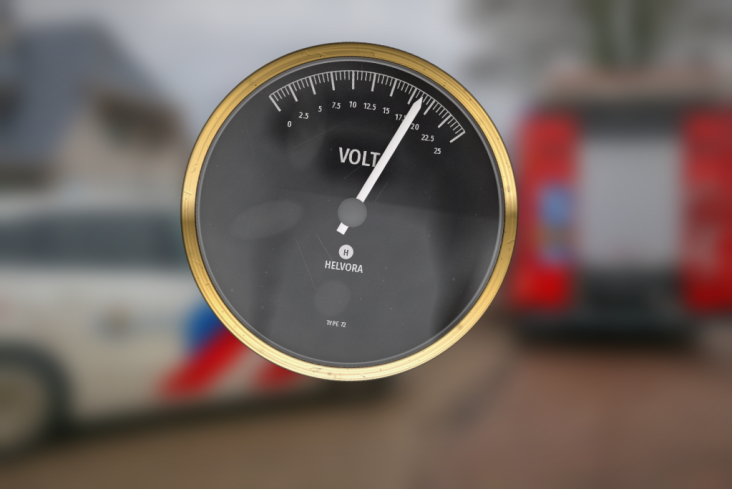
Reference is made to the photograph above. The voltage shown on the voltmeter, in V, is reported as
18.5 V
